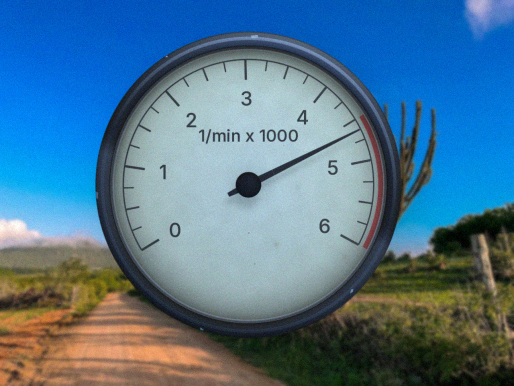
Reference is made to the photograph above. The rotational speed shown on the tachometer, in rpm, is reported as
4625 rpm
